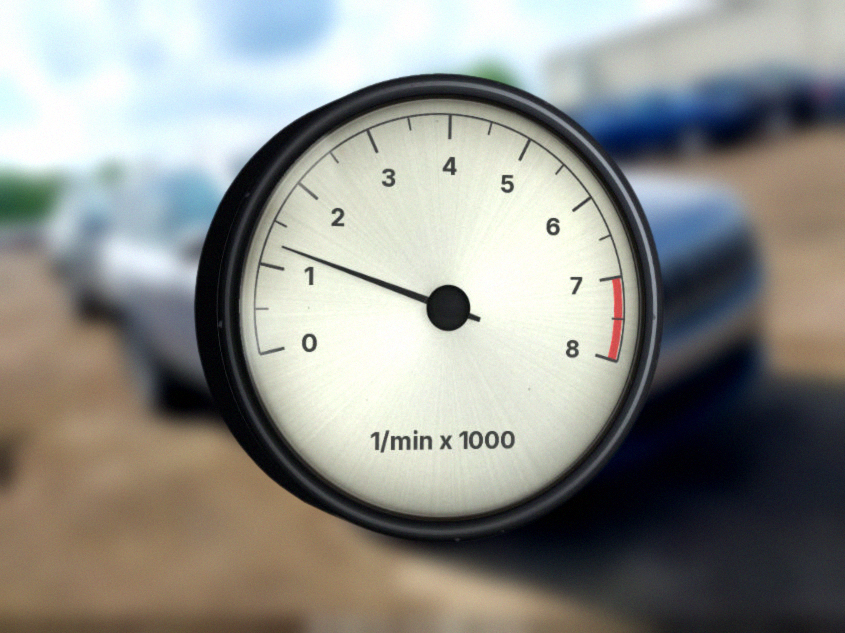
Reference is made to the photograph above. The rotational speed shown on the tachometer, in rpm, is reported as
1250 rpm
